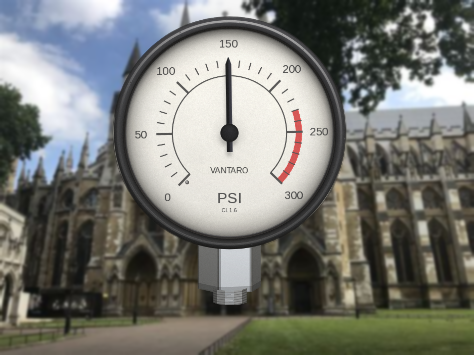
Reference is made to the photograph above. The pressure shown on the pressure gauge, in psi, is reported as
150 psi
